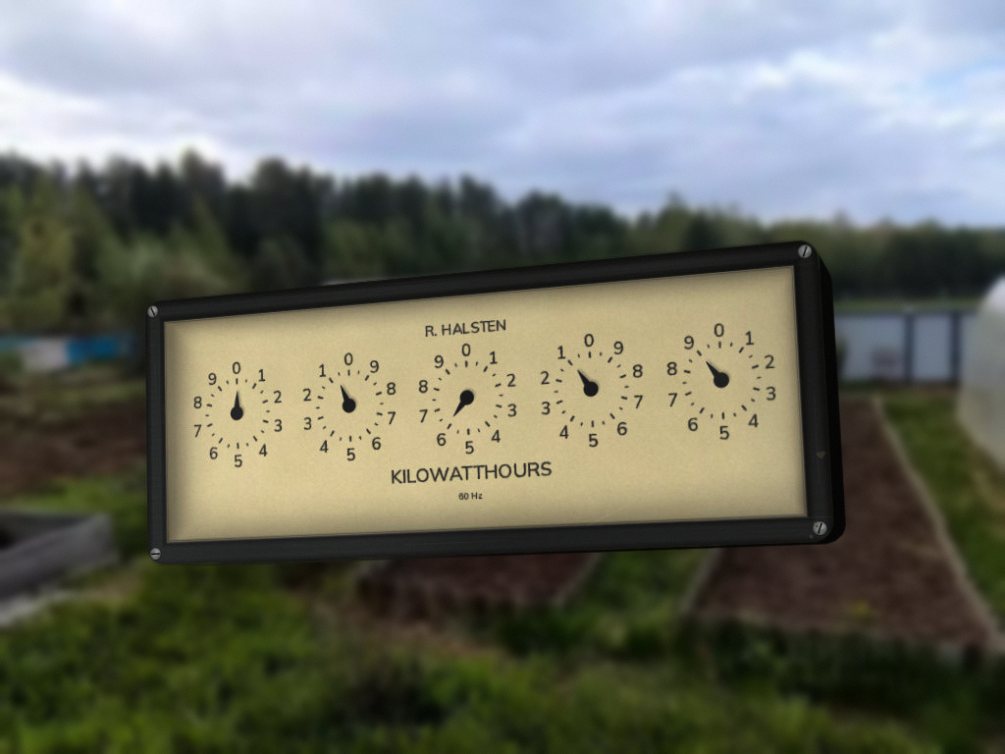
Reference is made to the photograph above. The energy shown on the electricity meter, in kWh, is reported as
609 kWh
